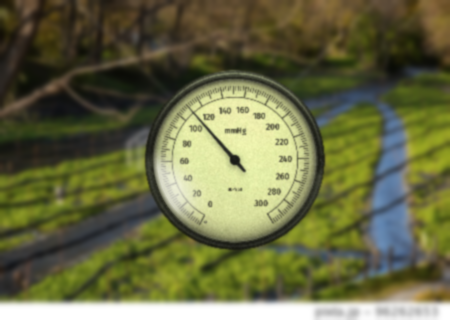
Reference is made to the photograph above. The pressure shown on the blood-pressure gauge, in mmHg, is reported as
110 mmHg
